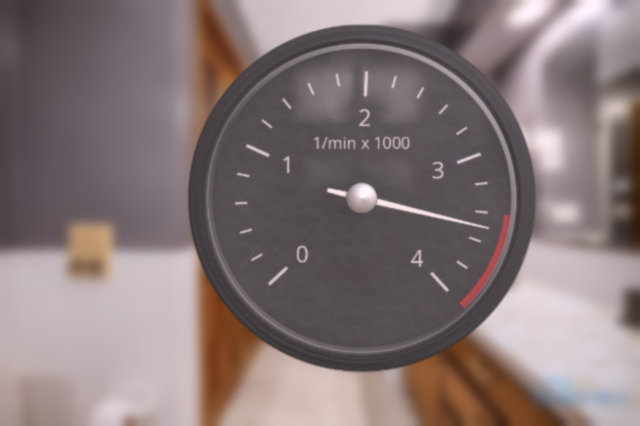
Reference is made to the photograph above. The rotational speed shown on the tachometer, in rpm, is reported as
3500 rpm
